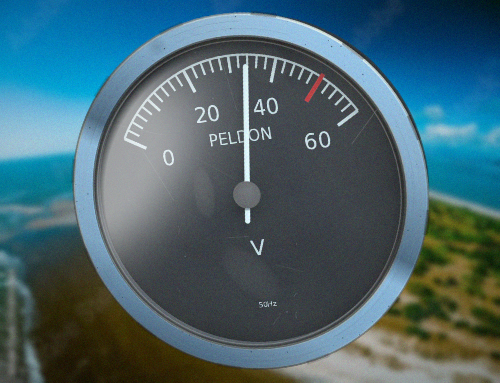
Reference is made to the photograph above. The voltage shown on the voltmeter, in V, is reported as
34 V
